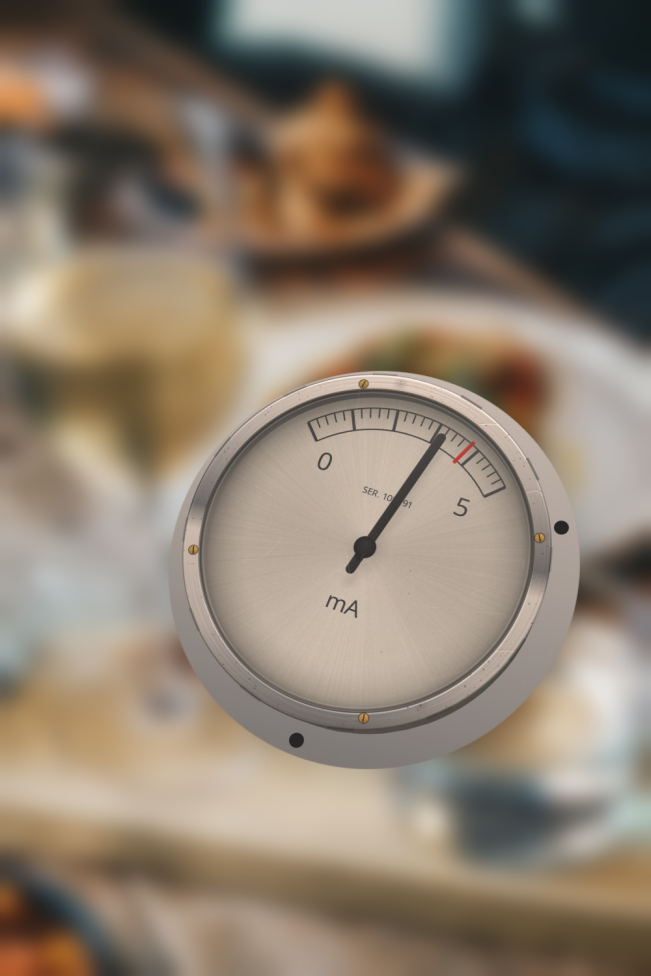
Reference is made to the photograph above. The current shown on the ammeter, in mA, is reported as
3.2 mA
